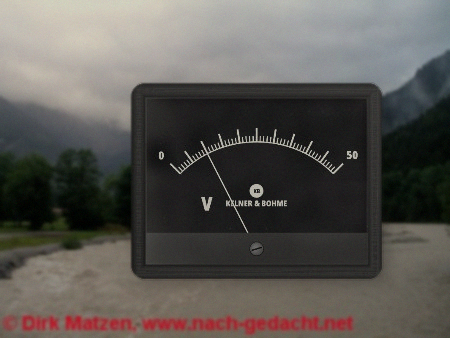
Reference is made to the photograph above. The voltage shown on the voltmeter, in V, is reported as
10 V
